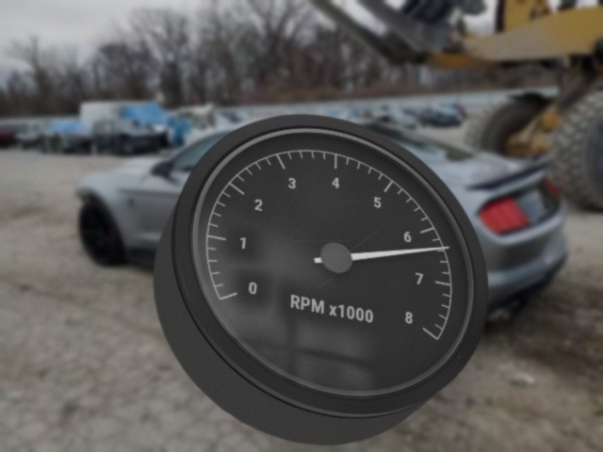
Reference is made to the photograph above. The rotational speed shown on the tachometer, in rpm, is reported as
6400 rpm
